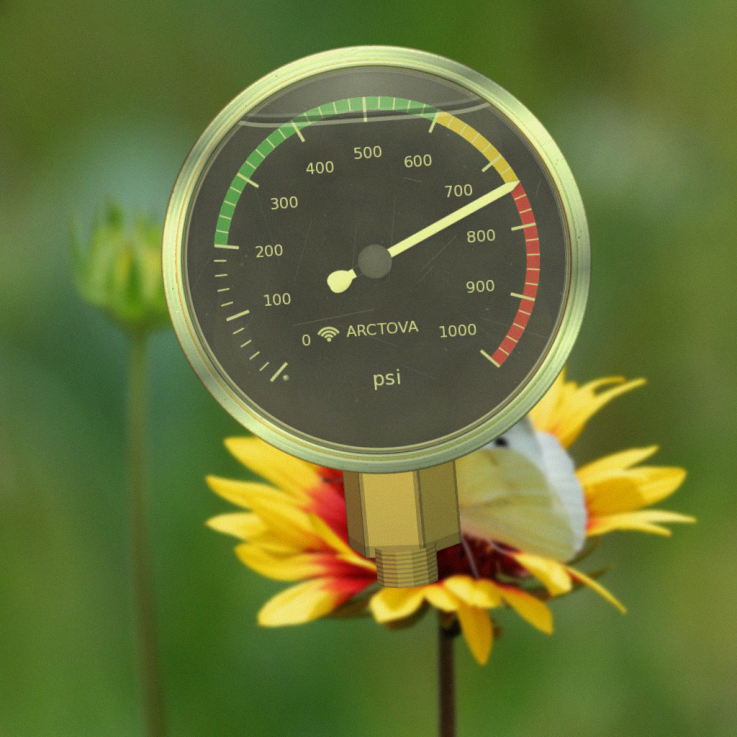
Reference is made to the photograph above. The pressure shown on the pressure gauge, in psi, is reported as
740 psi
